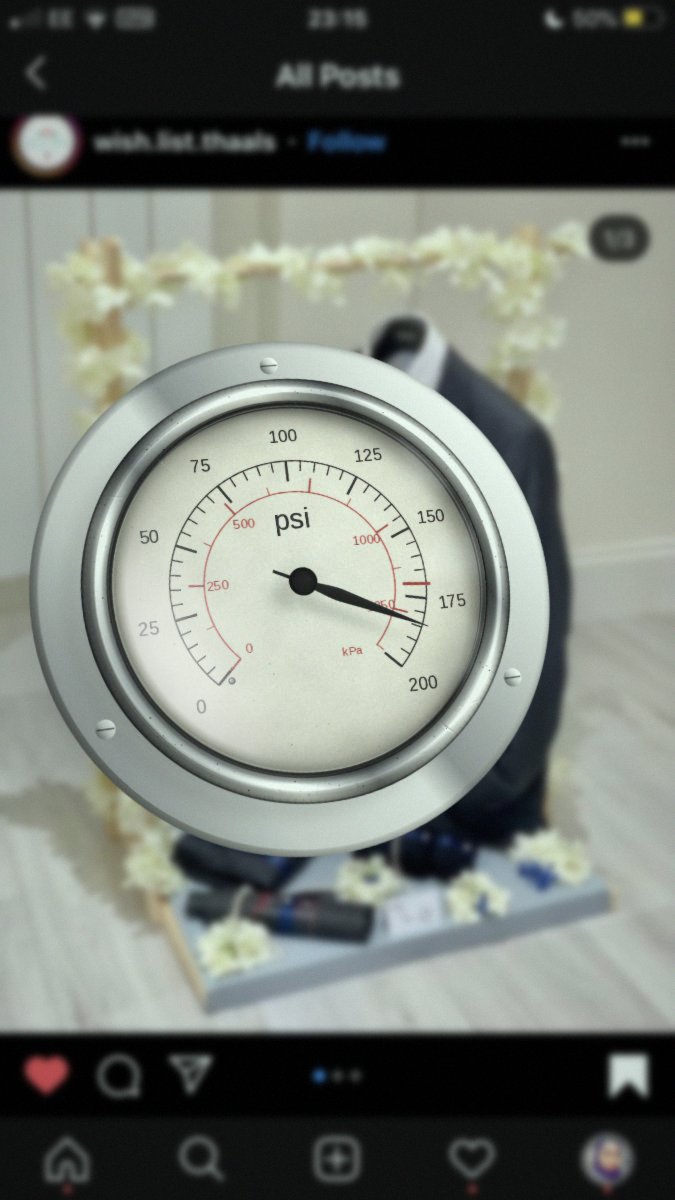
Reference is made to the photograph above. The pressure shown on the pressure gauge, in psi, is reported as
185 psi
